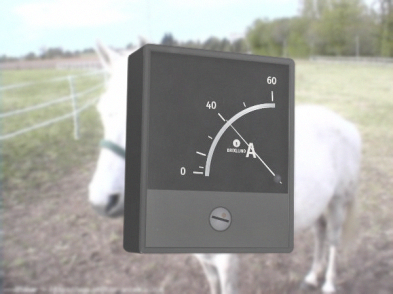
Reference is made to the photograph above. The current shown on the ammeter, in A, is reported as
40 A
